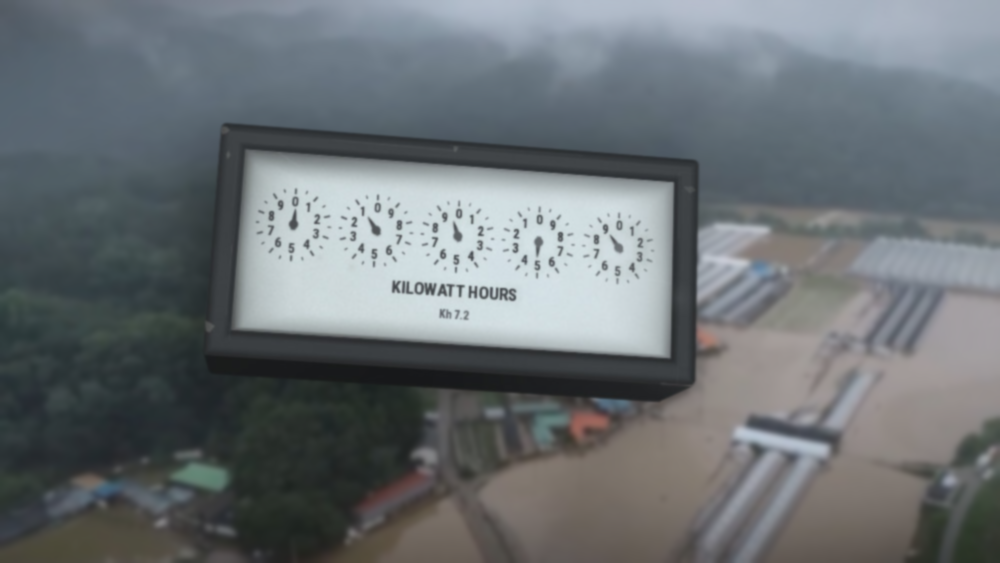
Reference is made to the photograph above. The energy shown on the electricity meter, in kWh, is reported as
949 kWh
